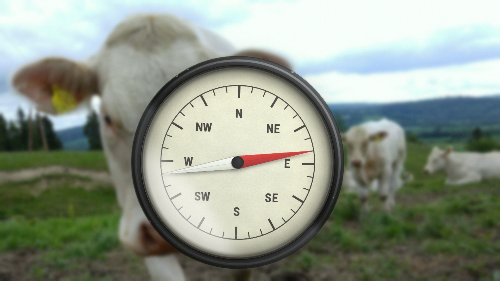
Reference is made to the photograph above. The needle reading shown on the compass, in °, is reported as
80 °
